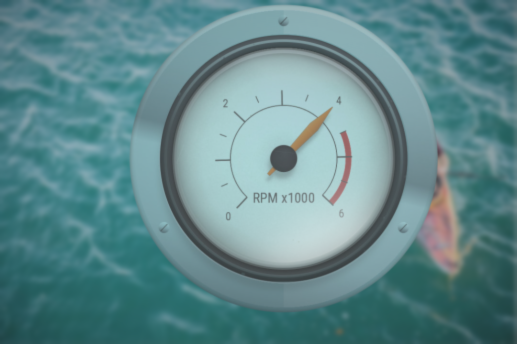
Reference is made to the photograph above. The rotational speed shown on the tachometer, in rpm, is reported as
4000 rpm
